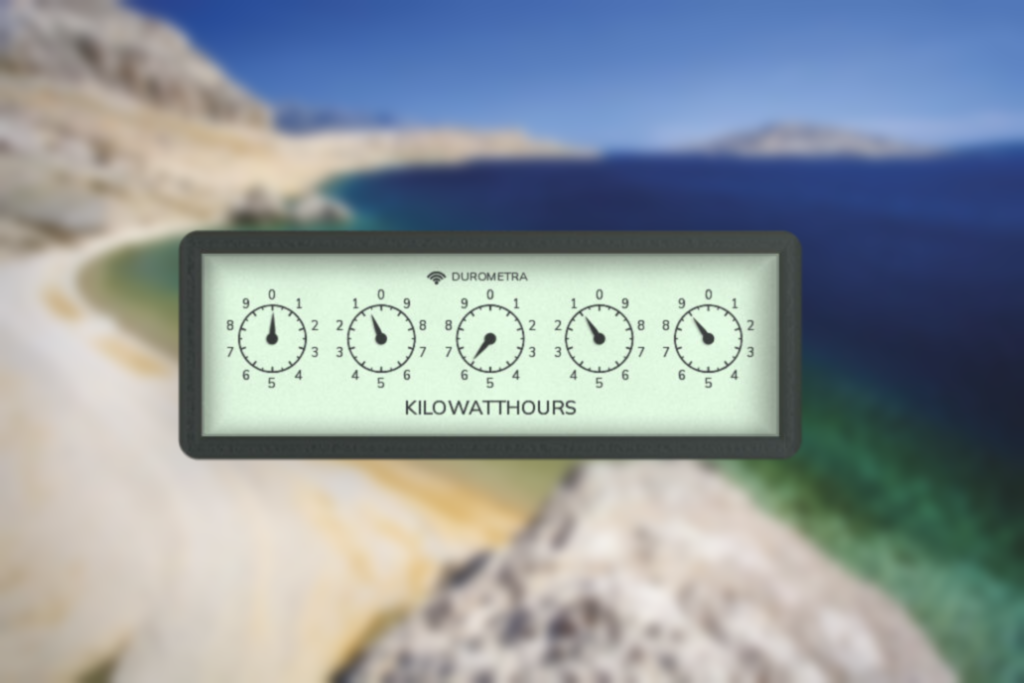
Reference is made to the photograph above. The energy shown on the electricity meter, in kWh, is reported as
609 kWh
